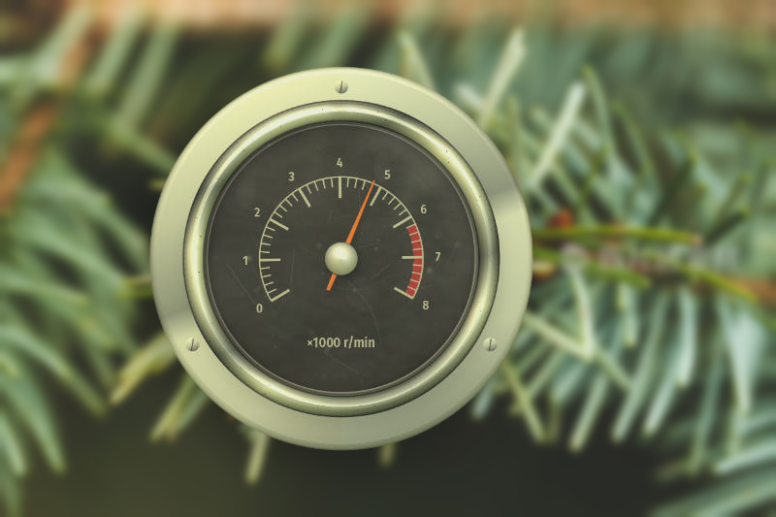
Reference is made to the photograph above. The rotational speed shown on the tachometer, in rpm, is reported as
4800 rpm
